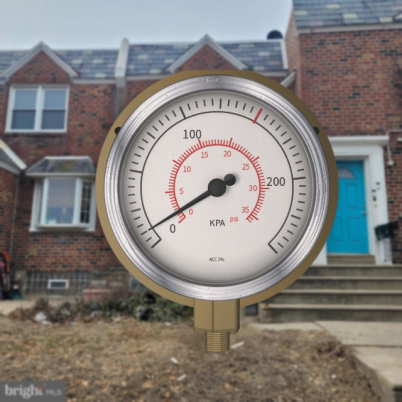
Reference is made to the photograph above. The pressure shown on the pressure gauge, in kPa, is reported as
10 kPa
